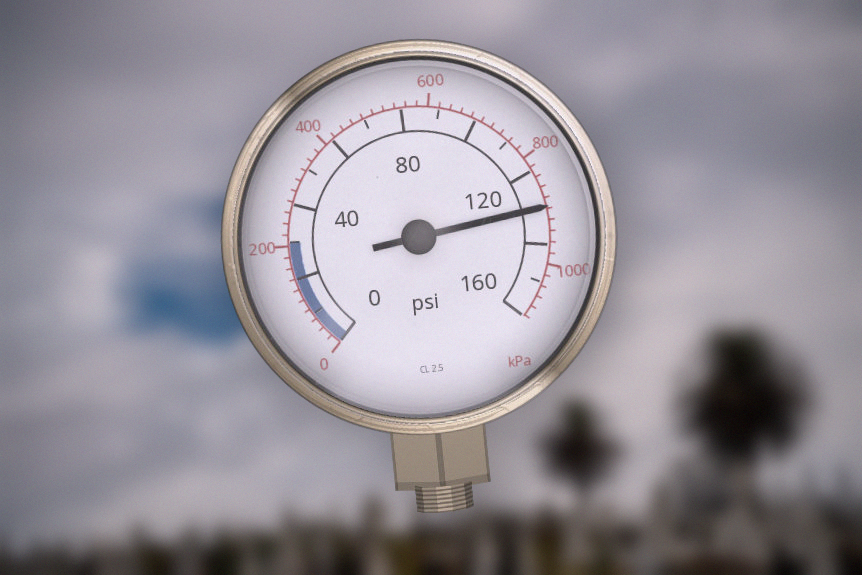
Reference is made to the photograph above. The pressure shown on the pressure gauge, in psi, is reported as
130 psi
